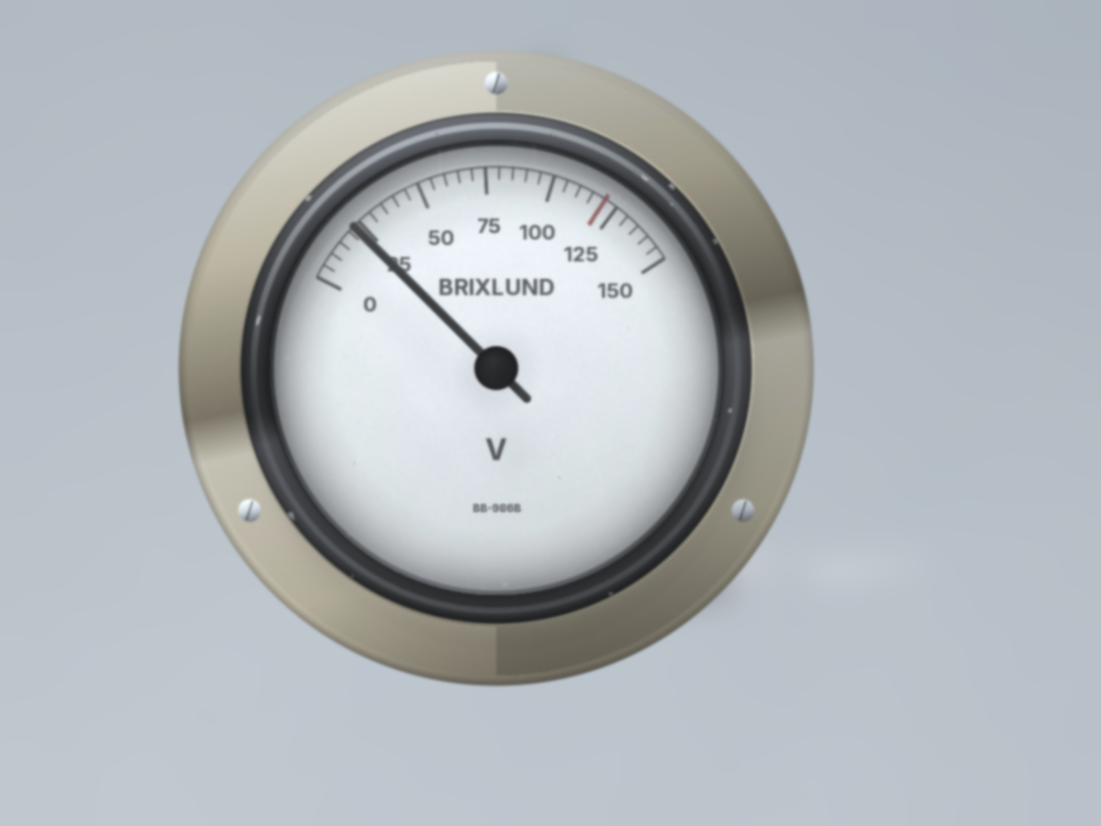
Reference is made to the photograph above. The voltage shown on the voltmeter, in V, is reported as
22.5 V
